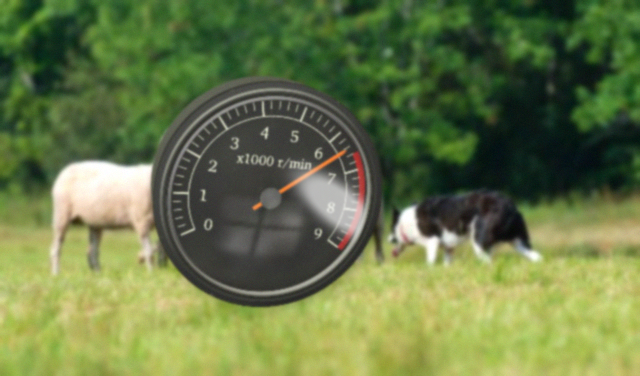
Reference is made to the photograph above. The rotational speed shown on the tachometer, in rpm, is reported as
6400 rpm
